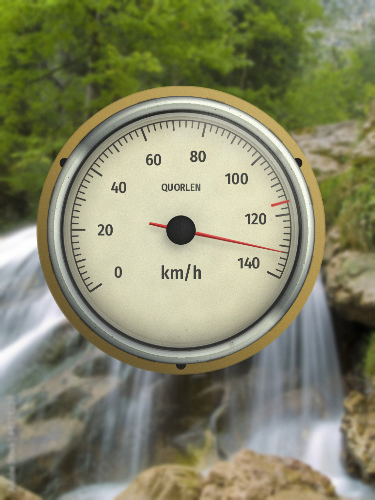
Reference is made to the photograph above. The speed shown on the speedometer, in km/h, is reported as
132 km/h
